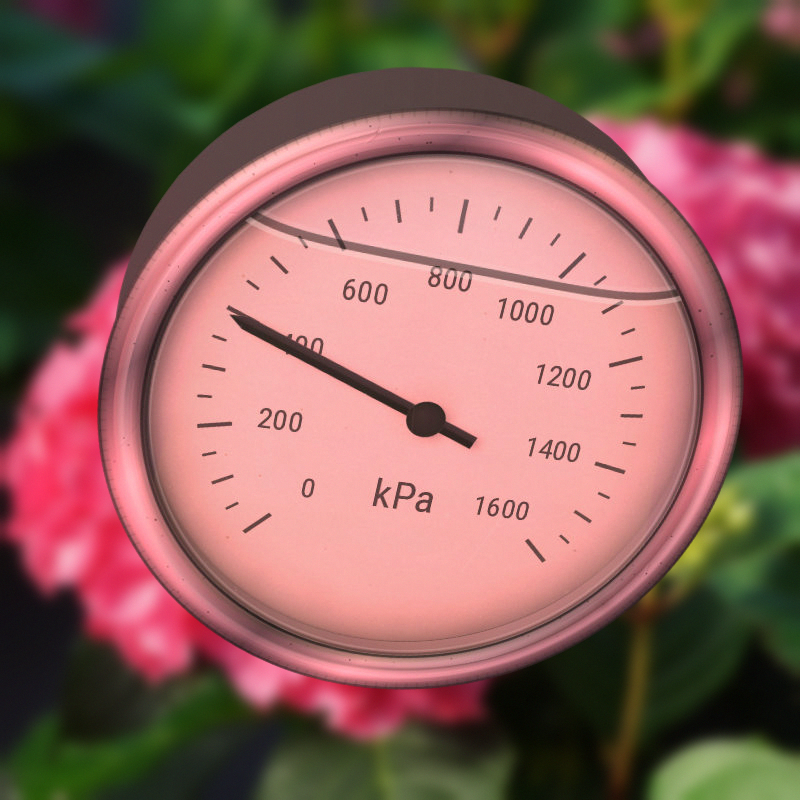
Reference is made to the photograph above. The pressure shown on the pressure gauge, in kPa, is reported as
400 kPa
